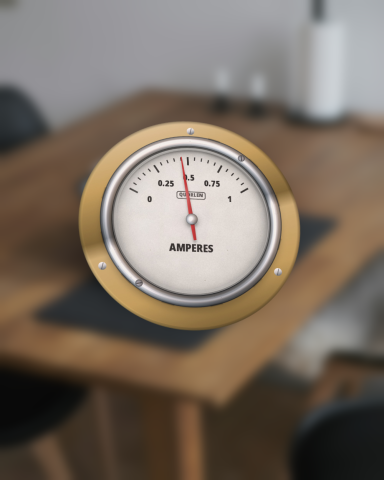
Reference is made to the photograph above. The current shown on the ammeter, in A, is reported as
0.45 A
